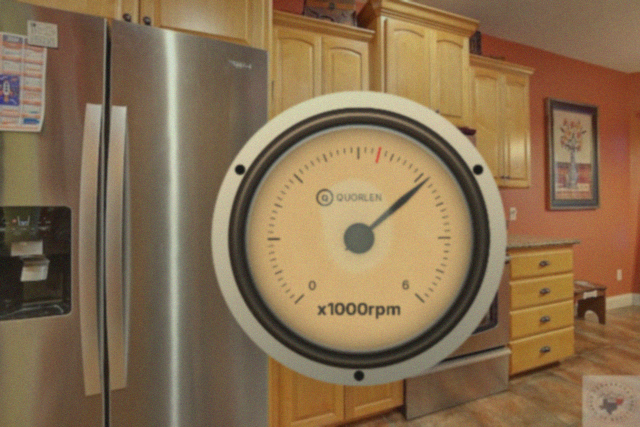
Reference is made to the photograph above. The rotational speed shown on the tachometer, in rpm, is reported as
4100 rpm
